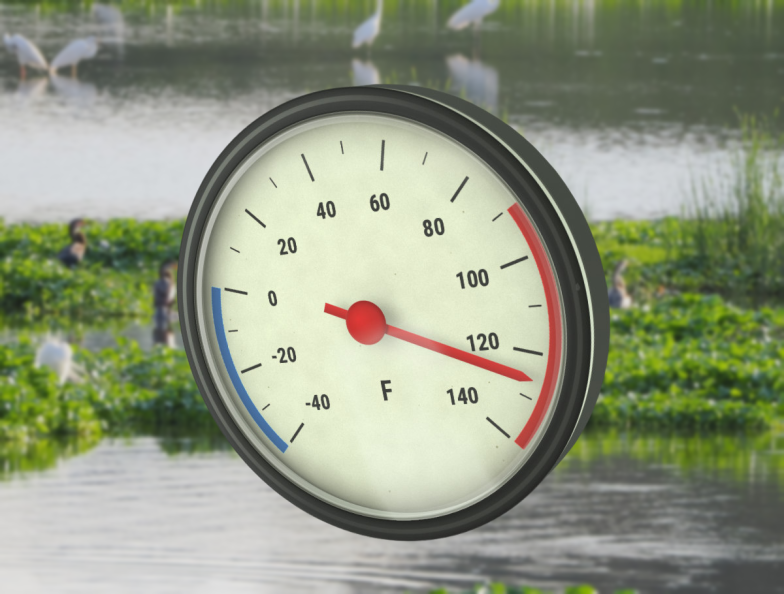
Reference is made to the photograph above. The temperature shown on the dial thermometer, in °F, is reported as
125 °F
